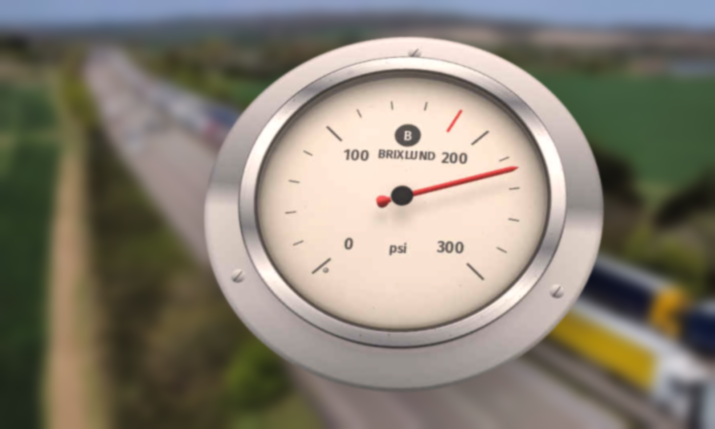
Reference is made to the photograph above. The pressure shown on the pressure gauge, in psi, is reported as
230 psi
